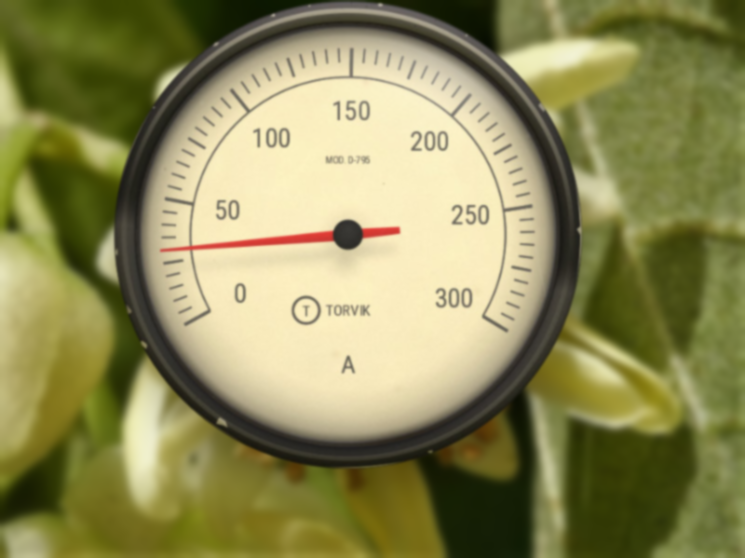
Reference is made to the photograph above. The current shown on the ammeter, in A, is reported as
30 A
